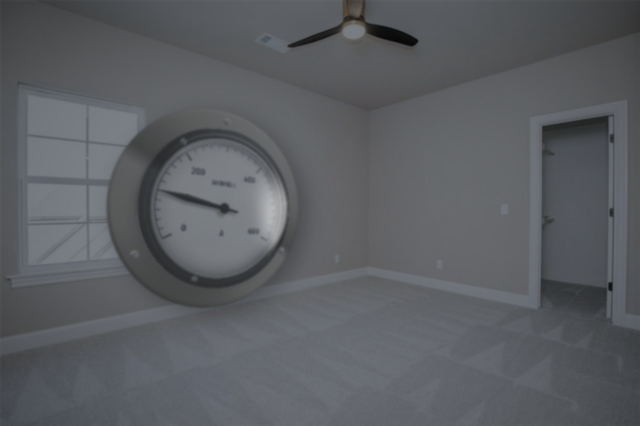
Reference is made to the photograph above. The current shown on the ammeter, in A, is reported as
100 A
